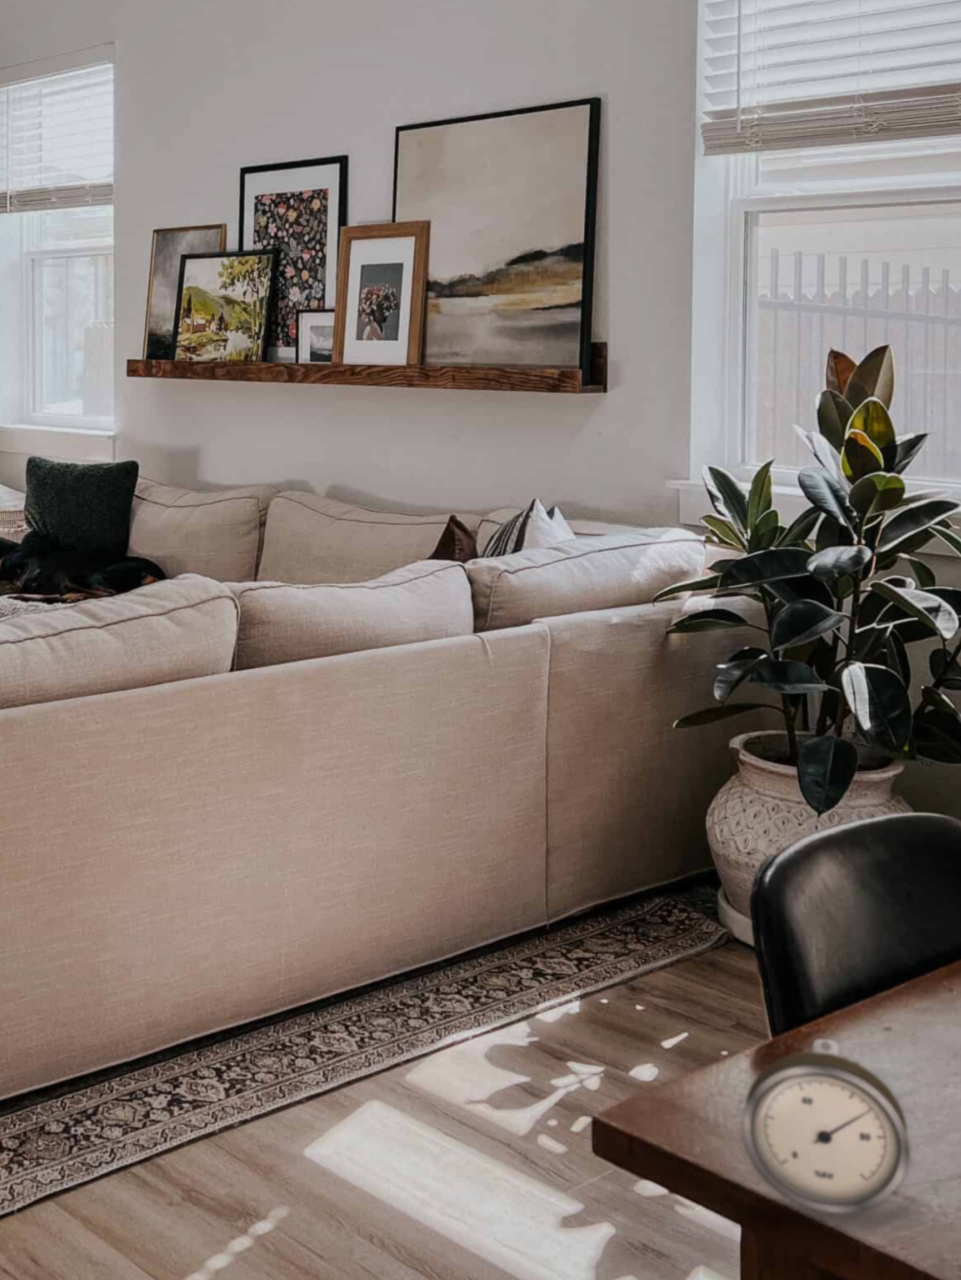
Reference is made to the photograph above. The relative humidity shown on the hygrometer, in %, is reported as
68 %
